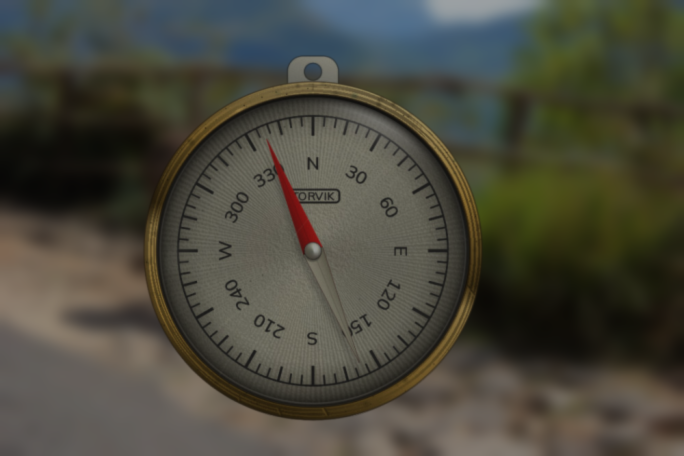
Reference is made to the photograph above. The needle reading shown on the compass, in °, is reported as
337.5 °
